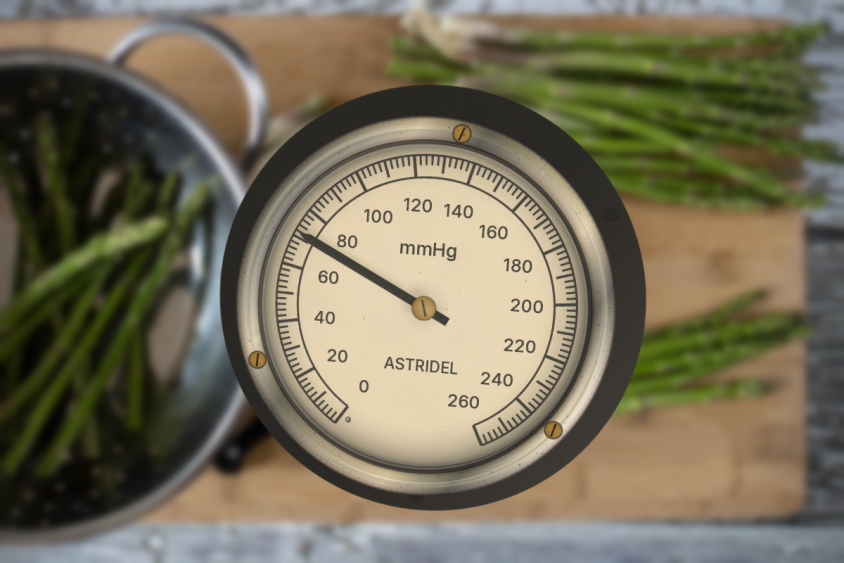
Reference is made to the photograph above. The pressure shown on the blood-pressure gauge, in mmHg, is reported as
72 mmHg
